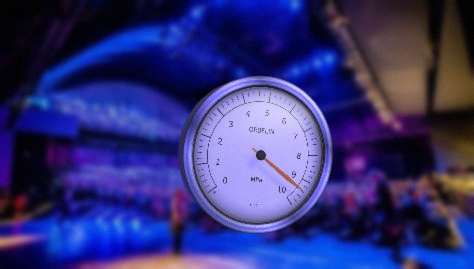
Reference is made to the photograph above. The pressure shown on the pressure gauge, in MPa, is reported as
9.4 MPa
